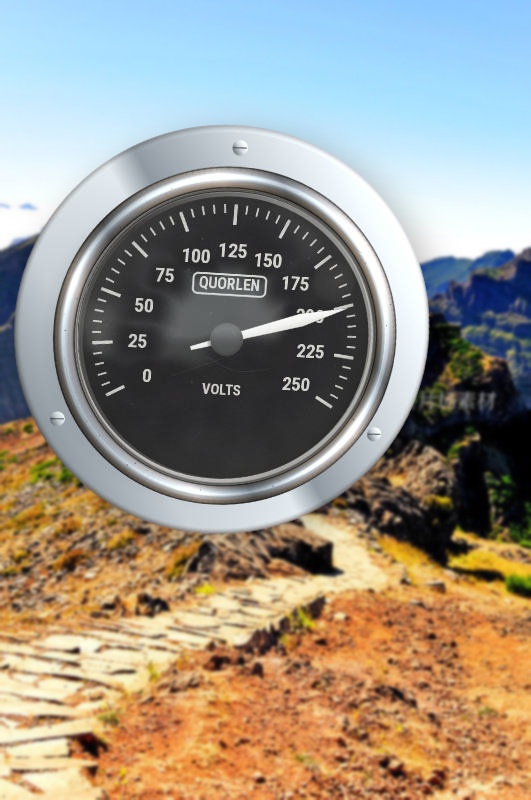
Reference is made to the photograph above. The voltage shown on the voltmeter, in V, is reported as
200 V
